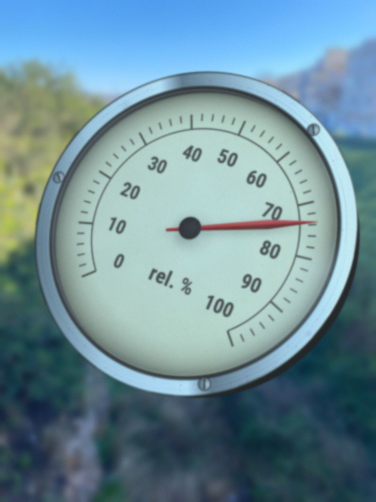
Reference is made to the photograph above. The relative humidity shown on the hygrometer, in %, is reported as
74 %
